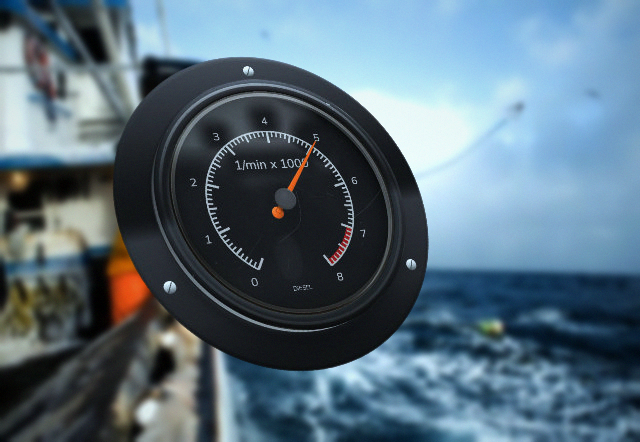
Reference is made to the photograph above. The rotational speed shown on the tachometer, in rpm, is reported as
5000 rpm
